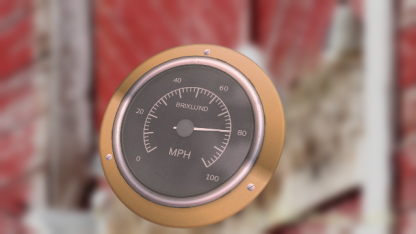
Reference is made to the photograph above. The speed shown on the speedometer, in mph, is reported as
80 mph
